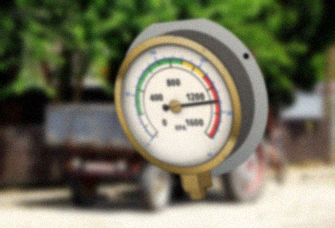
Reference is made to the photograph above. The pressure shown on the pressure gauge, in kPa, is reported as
1300 kPa
